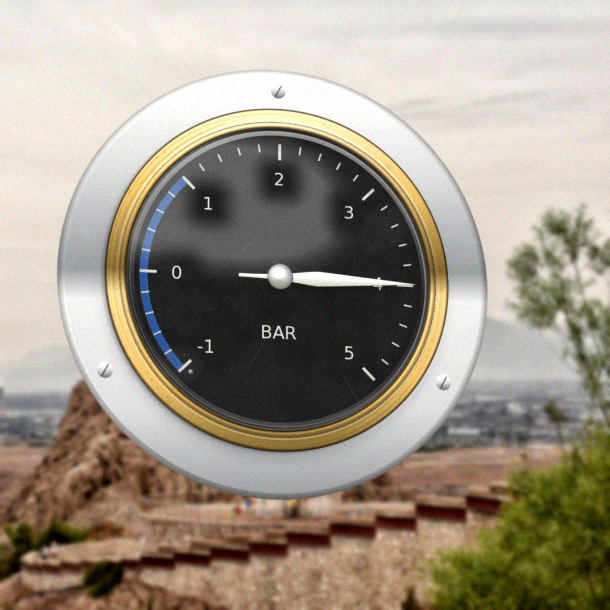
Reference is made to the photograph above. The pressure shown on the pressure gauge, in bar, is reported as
4 bar
